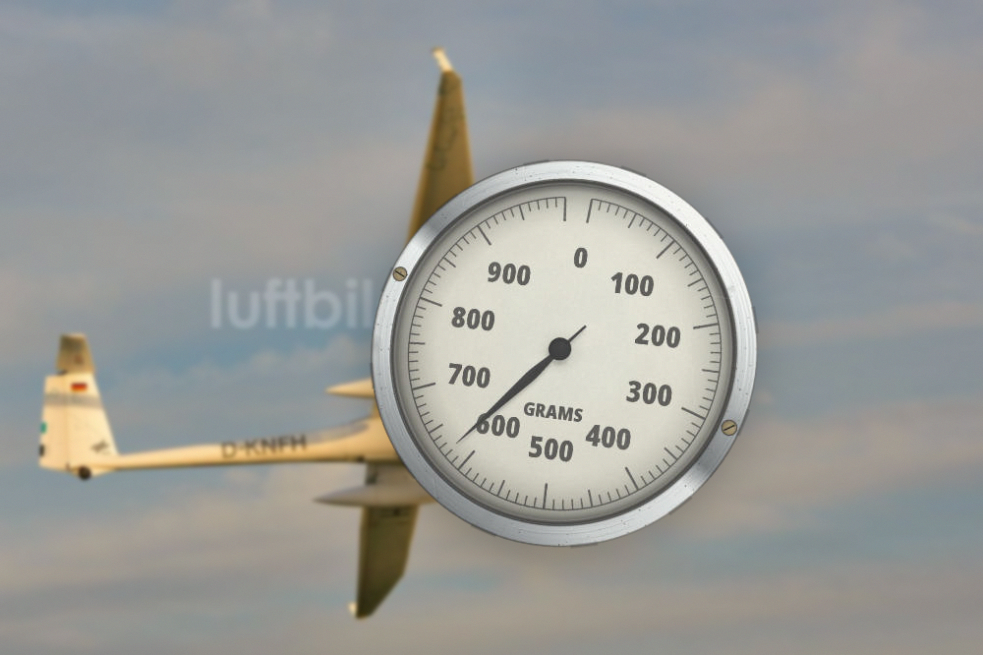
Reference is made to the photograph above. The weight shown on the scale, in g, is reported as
620 g
